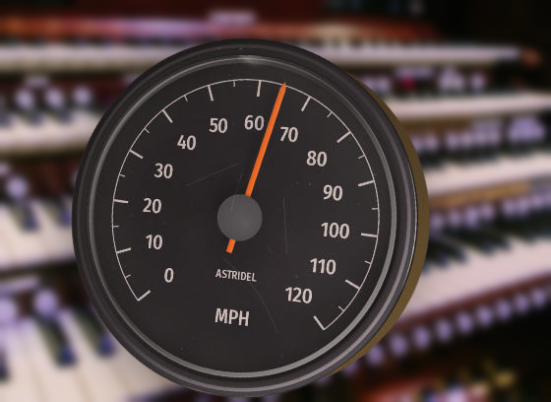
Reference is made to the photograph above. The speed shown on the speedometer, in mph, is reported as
65 mph
